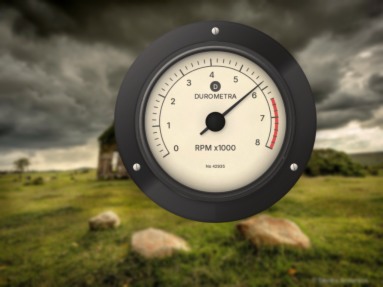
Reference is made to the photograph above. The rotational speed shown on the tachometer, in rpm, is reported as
5800 rpm
